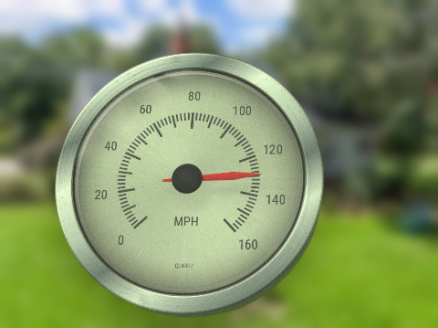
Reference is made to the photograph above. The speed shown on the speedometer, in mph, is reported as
130 mph
